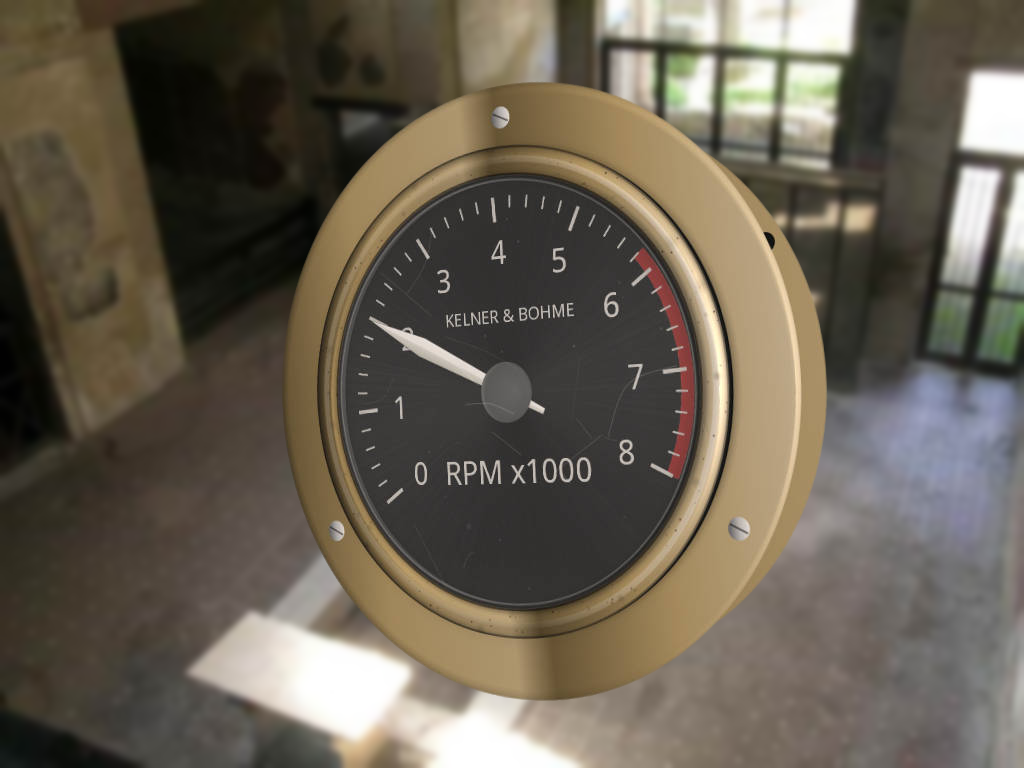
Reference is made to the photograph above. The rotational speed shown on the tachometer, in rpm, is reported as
2000 rpm
